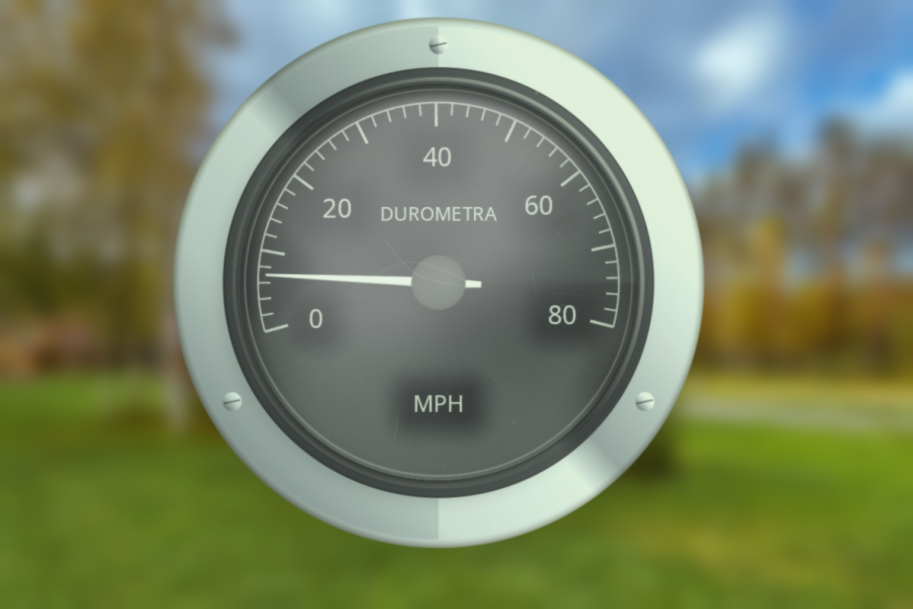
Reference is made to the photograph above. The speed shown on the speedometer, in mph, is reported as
7 mph
